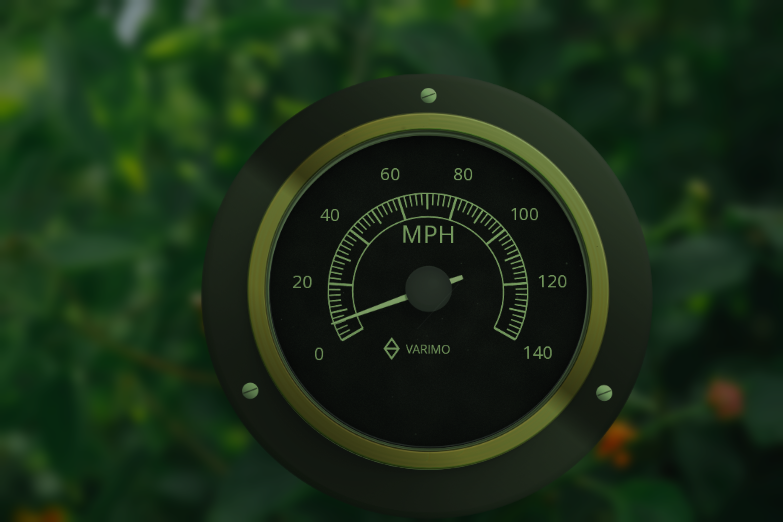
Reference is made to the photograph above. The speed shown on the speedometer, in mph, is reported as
6 mph
